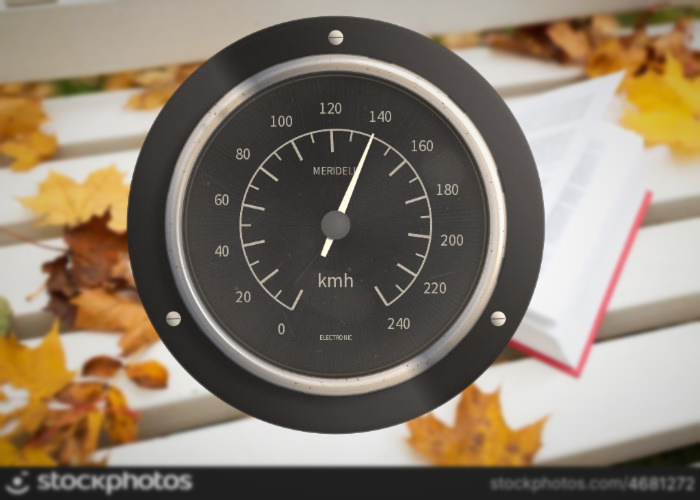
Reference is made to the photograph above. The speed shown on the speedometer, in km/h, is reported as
140 km/h
